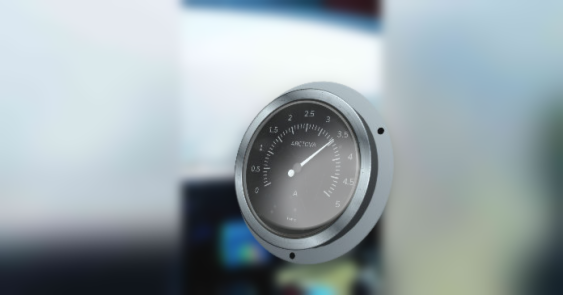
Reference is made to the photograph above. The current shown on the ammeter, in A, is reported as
3.5 A
